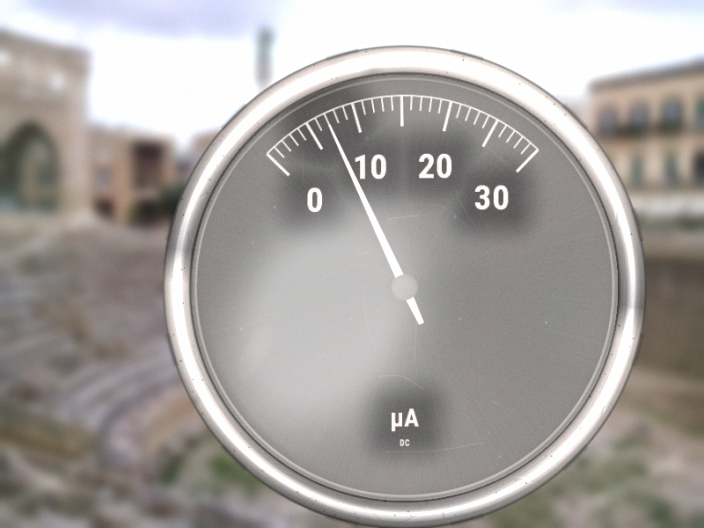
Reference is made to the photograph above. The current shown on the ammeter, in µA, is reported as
7 µA
